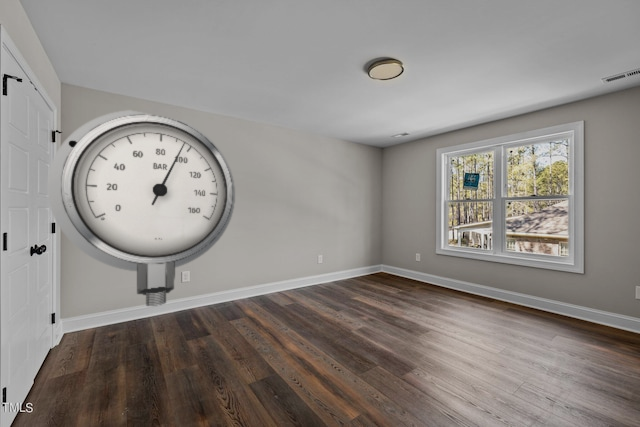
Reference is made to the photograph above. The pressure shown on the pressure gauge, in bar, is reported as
95 bar
